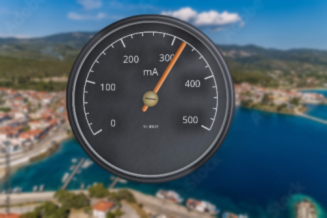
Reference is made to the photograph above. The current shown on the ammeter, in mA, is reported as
320 mA
